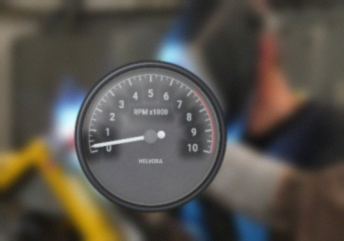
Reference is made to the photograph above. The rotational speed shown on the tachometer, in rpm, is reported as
250 rpm
